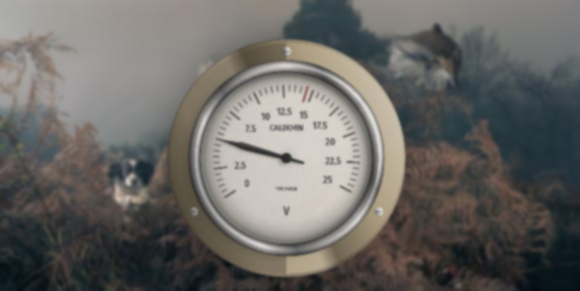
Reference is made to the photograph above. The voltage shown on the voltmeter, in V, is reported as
5 V
